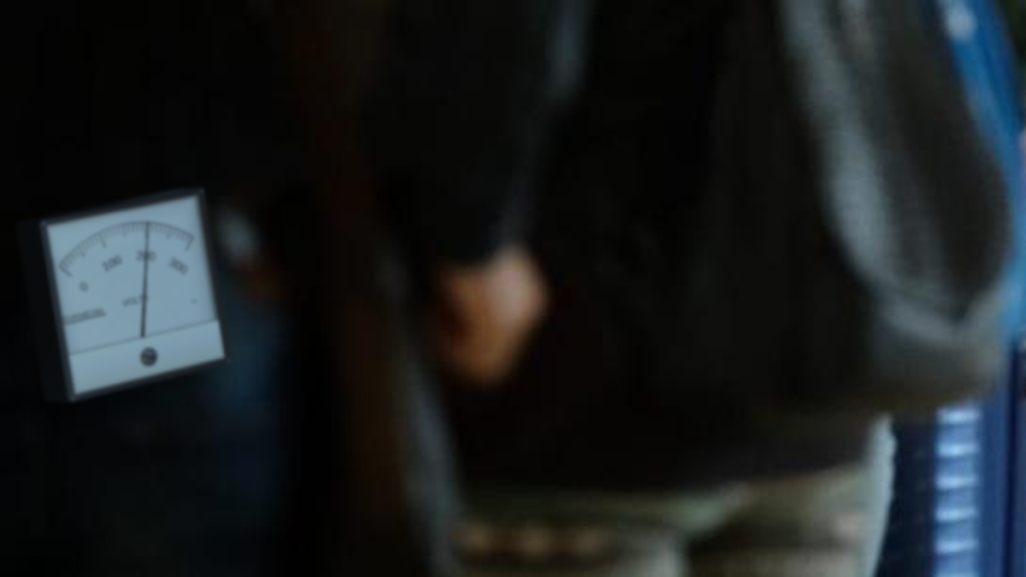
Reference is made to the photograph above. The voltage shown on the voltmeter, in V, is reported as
200 V
